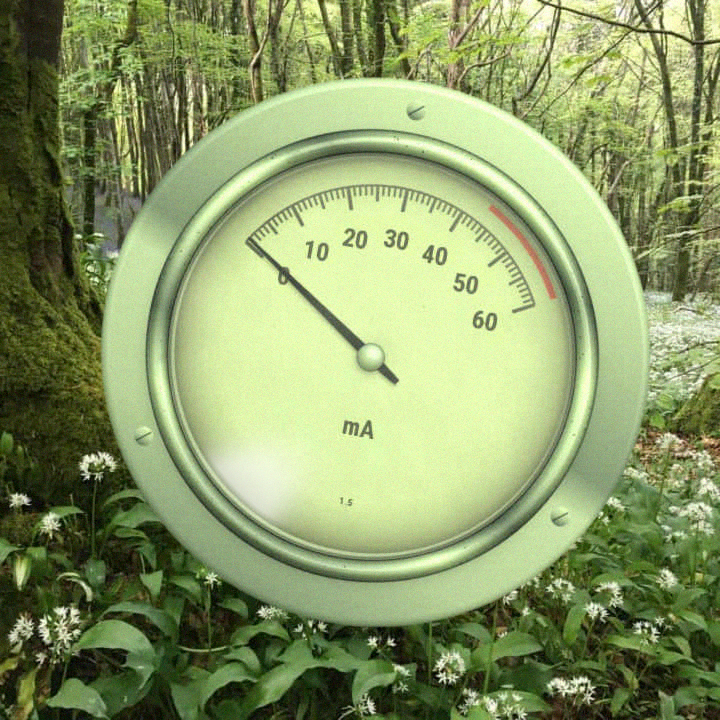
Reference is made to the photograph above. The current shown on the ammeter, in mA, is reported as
1 mA
